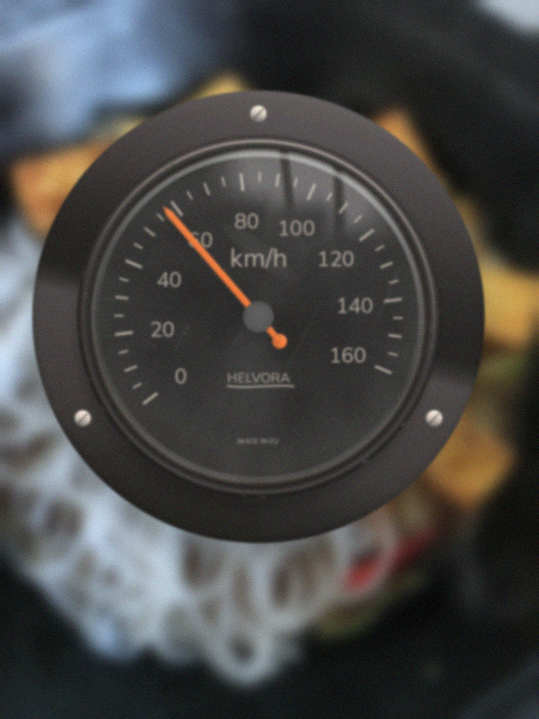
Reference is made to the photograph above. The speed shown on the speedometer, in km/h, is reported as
57.5 km/h
